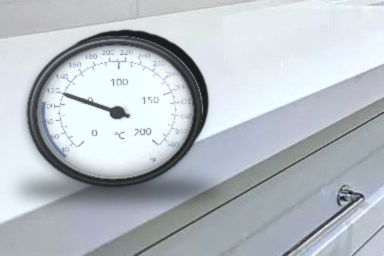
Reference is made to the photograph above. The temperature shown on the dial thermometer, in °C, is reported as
50 °C
